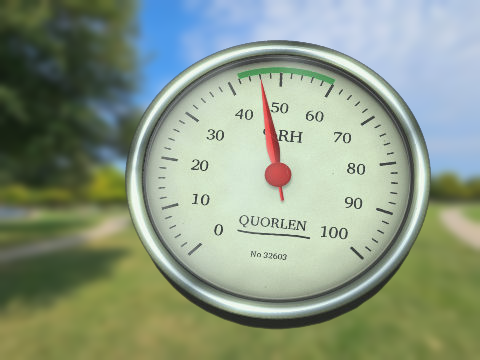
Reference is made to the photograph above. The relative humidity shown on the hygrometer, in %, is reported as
46 %
